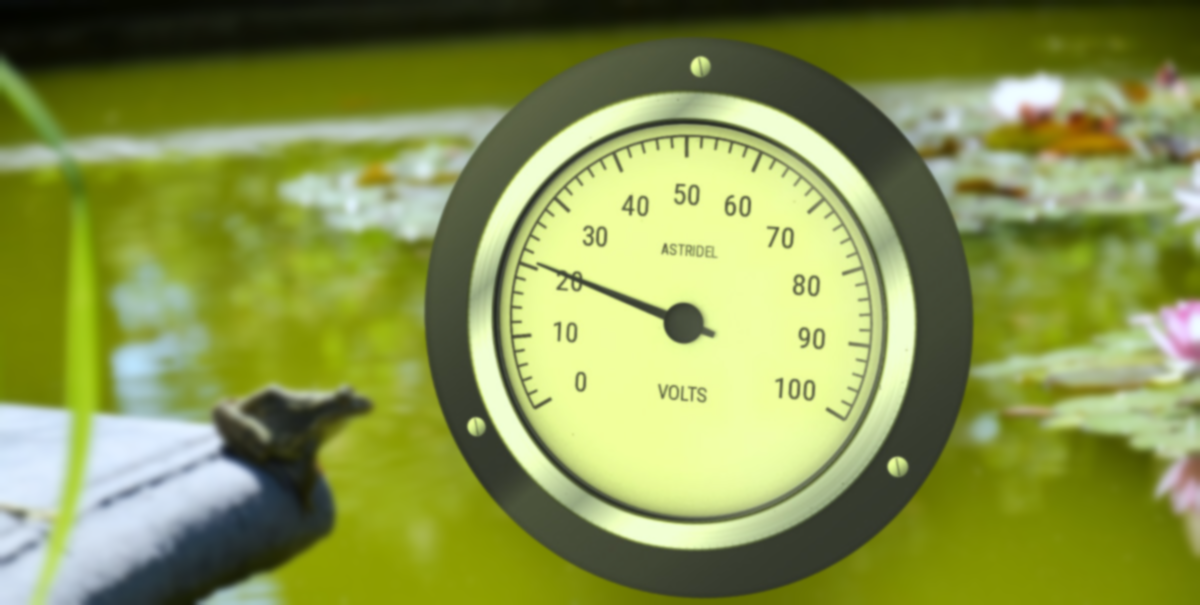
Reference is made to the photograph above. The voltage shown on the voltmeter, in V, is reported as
21 V
